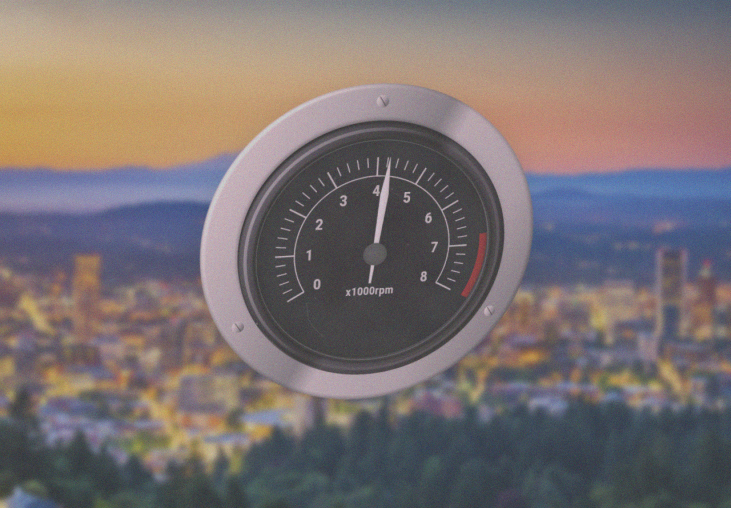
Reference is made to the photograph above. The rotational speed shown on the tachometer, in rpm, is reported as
4200 rpm
